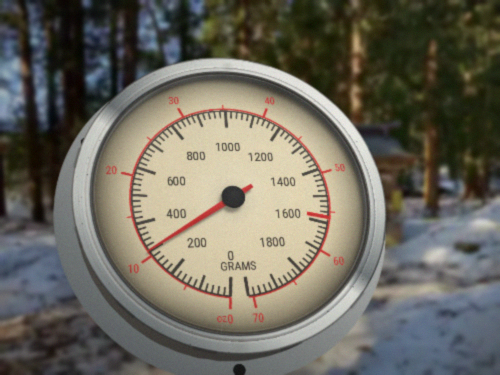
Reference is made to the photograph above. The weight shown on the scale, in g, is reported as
300 g
